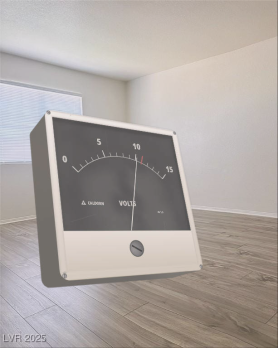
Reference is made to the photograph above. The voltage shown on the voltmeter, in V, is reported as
10 V
